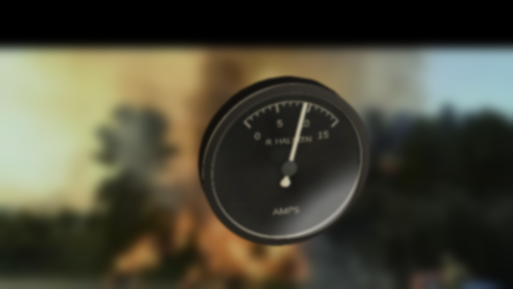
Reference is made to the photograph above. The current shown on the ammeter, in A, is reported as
9 A
